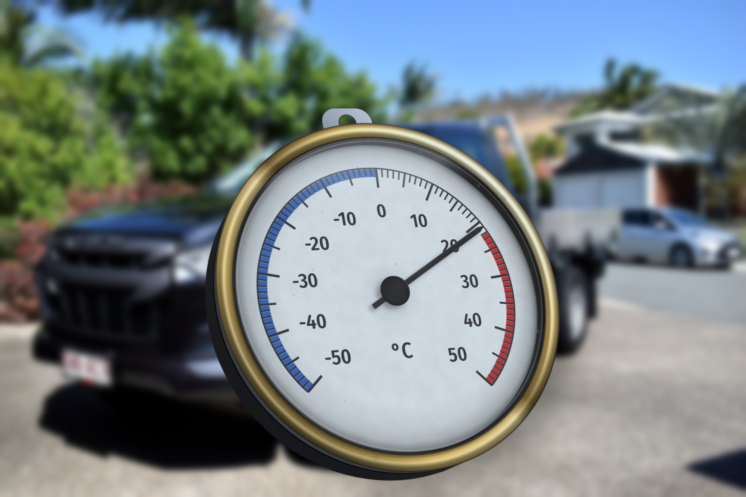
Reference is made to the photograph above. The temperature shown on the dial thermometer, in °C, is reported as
21 °C
